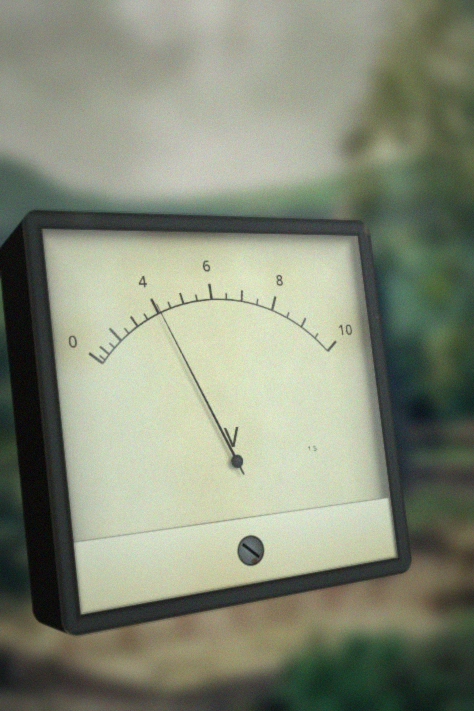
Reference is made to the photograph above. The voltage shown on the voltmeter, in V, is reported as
4 V
